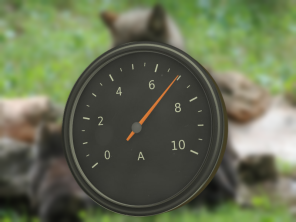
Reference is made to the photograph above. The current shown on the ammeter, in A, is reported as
7 A
